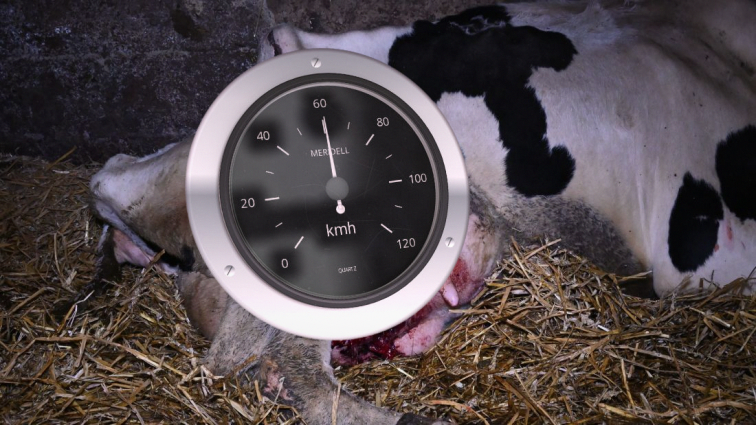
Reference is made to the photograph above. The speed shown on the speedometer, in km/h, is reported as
60 km/h
